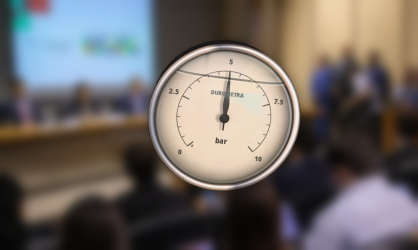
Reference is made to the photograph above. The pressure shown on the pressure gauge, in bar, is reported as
5 bar
